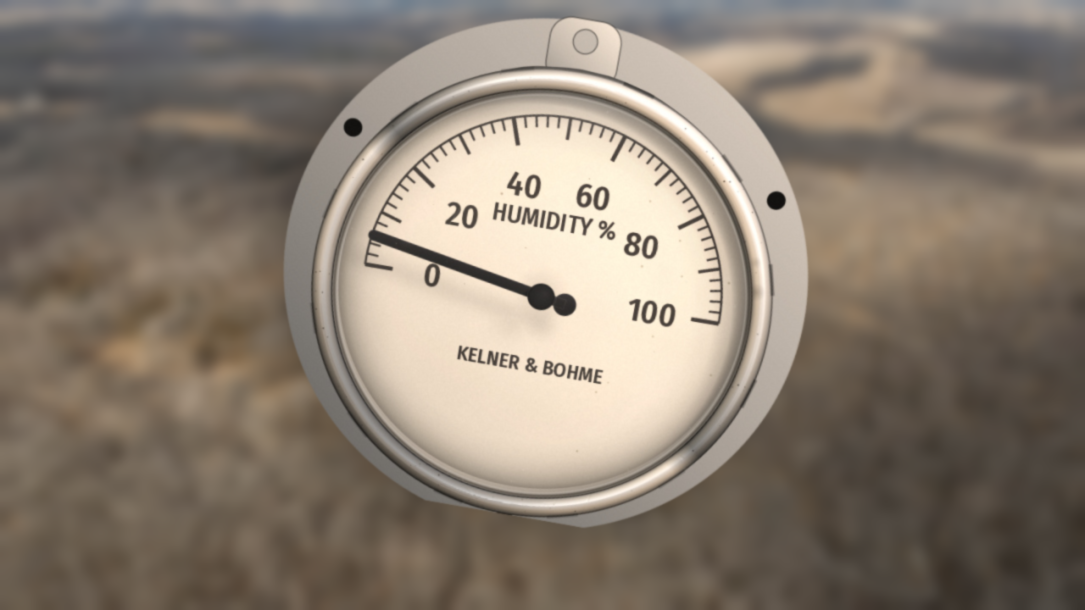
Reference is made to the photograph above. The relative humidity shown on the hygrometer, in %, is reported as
6 %
